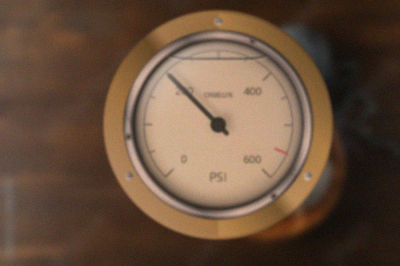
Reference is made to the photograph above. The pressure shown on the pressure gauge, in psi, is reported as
200 psi
